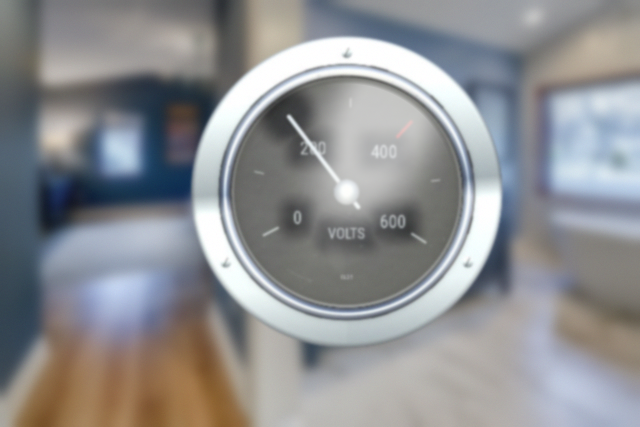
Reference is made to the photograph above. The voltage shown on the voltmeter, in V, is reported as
200 V
